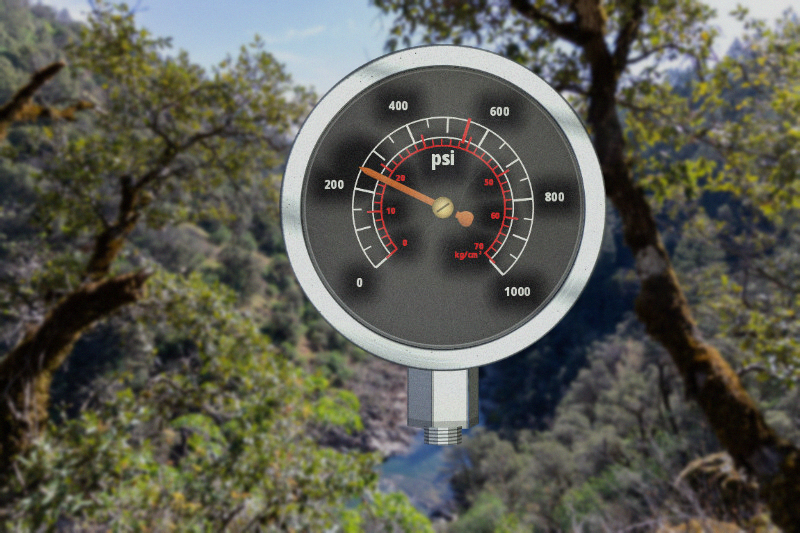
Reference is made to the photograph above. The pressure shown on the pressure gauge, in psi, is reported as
250 psi
